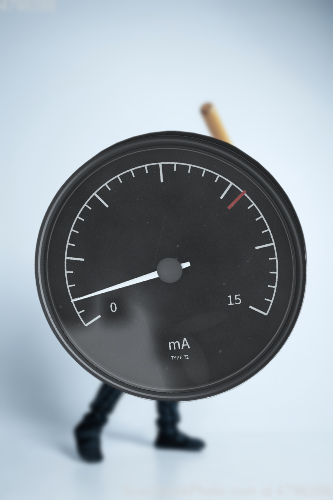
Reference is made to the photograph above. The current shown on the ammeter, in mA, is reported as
1 mA
